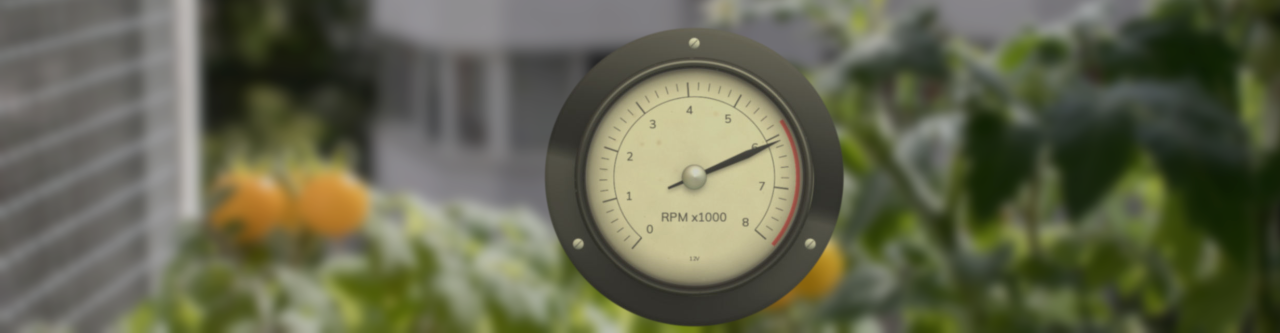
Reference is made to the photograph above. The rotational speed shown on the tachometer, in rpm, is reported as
6100 rpm
